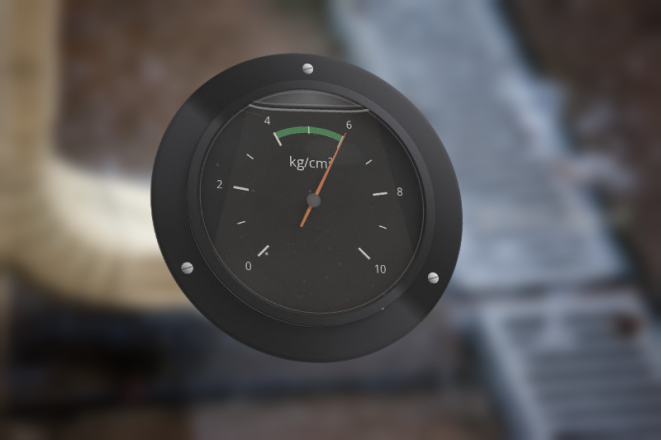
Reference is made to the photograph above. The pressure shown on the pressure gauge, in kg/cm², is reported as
6 kg/cm²
